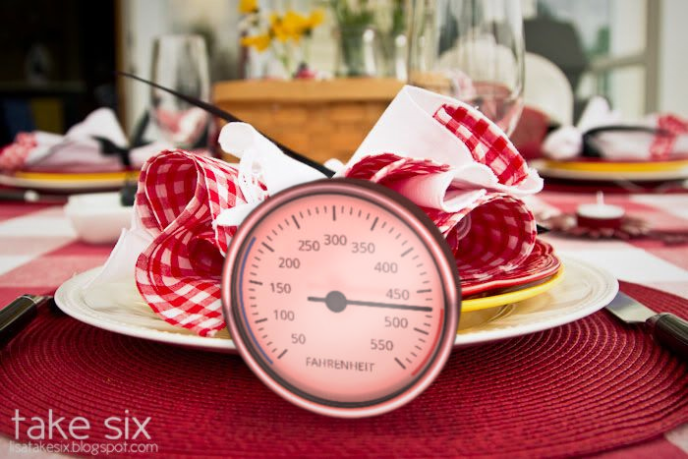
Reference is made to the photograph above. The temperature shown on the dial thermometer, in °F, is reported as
470 °F
